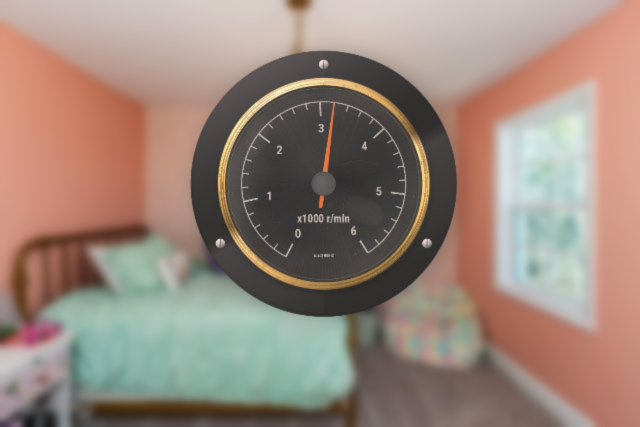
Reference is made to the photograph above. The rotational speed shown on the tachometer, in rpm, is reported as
3200 rpm
